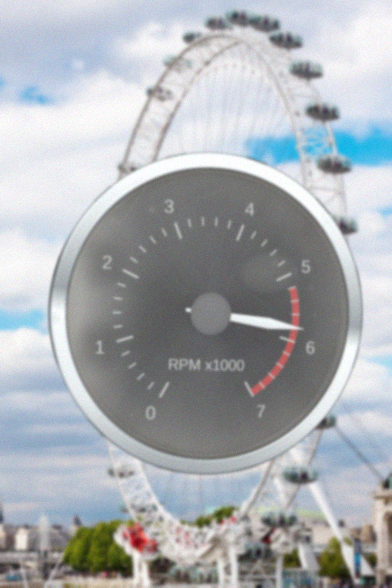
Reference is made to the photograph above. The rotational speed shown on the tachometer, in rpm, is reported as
5800 rpm
